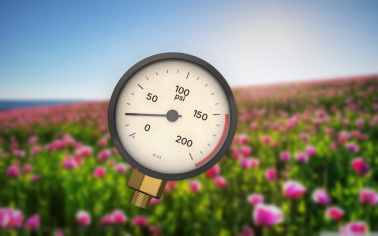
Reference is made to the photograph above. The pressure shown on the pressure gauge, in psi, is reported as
20 psi
